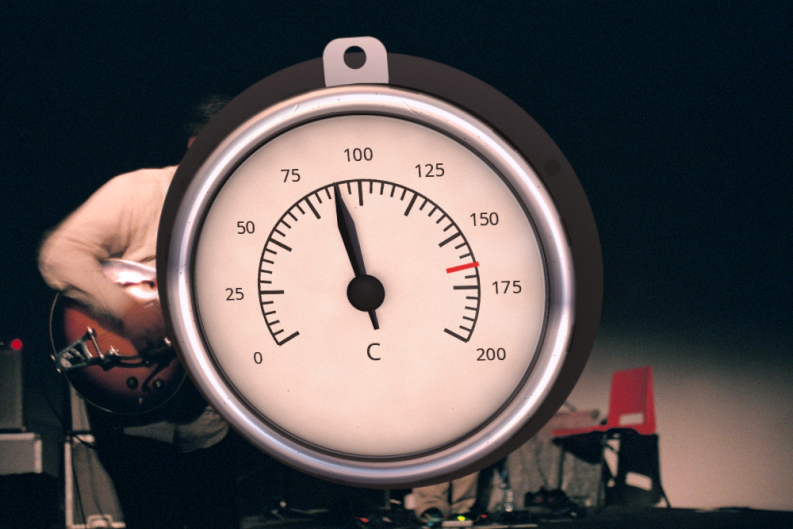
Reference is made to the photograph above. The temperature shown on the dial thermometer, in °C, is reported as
90 °C
